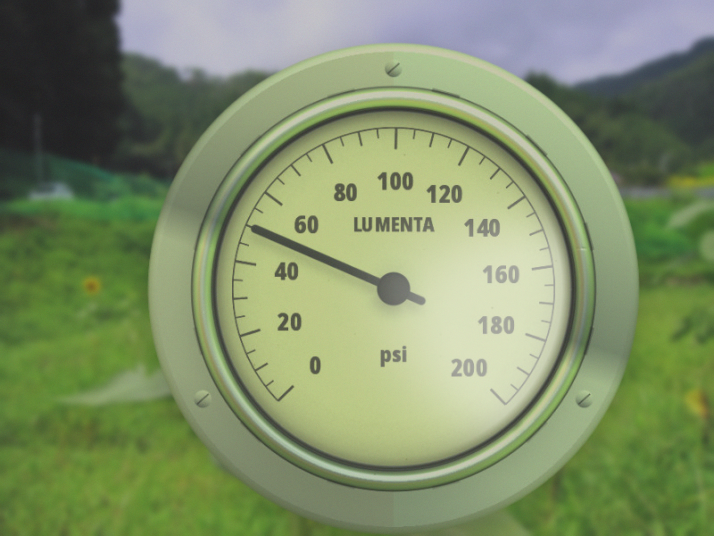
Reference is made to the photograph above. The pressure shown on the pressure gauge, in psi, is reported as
50 psi
